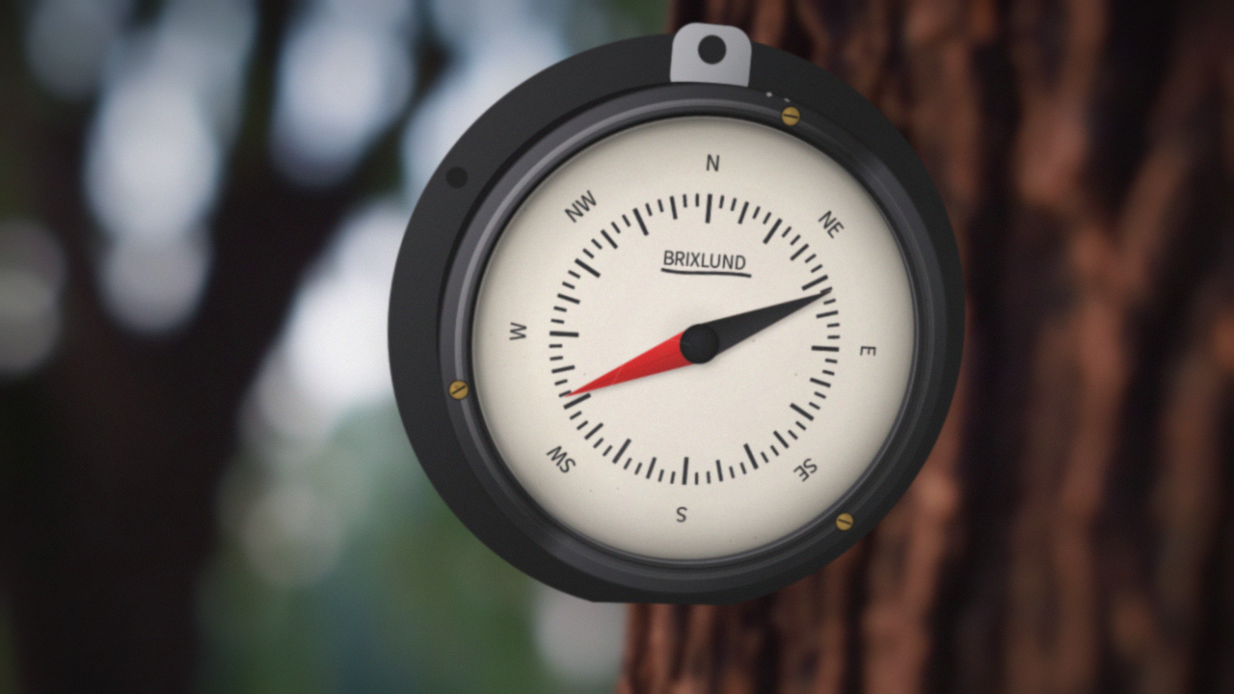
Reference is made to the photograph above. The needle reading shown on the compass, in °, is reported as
245 °
